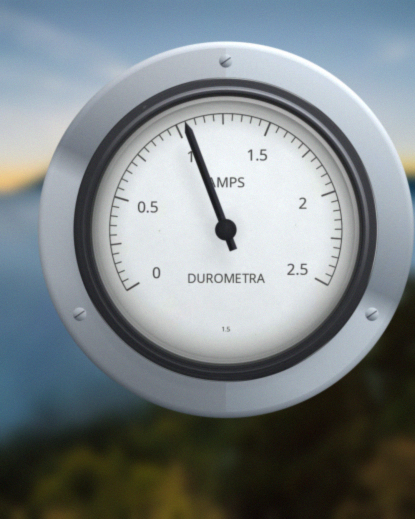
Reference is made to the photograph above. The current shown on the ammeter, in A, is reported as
1.05 A
